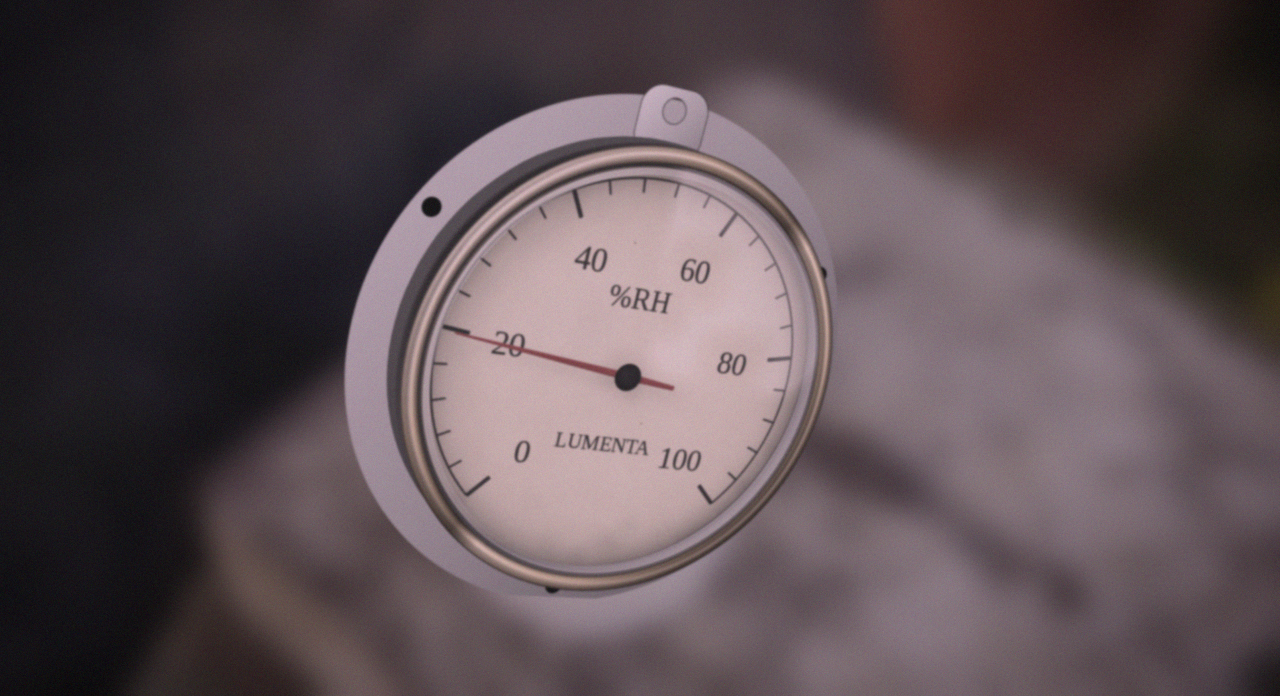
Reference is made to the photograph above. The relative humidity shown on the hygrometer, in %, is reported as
20 %
